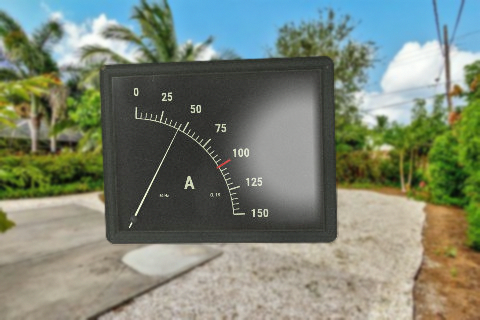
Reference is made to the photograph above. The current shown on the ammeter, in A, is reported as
45 A
